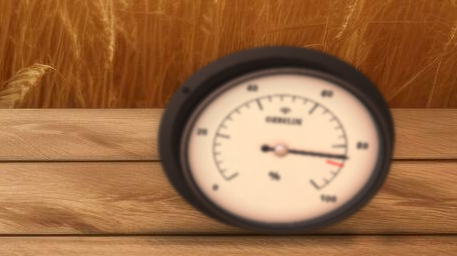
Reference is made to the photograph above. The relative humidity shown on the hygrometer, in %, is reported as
84 %
